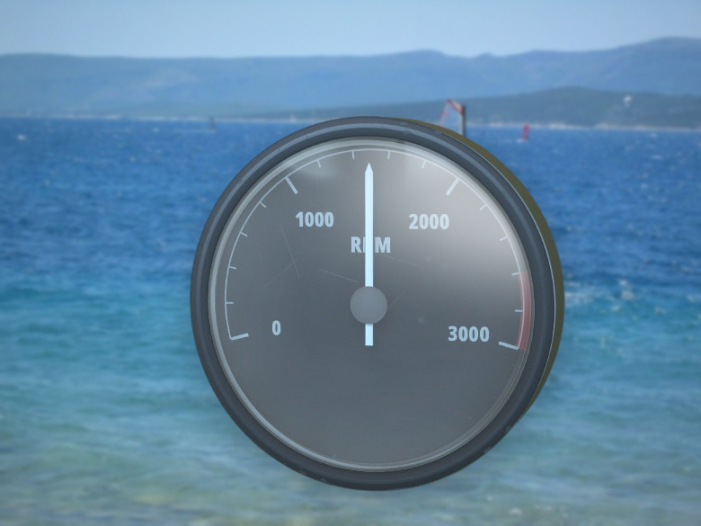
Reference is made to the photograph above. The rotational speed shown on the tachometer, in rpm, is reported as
1500 rpm
